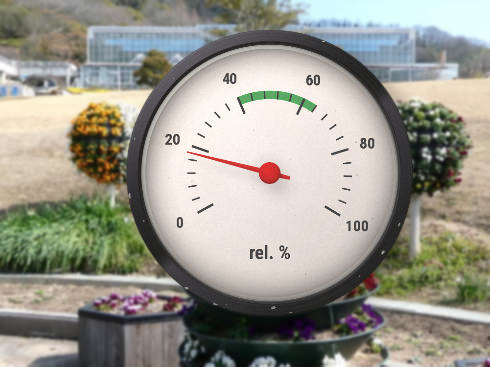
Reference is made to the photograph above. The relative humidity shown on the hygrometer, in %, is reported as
18 %
